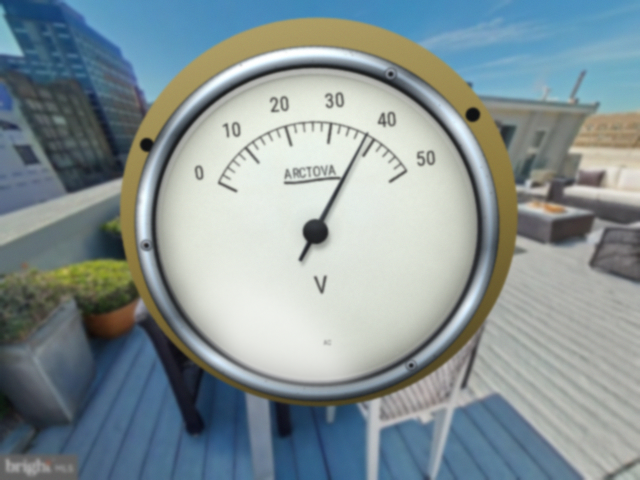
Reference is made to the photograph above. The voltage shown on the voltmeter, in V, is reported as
38 V
